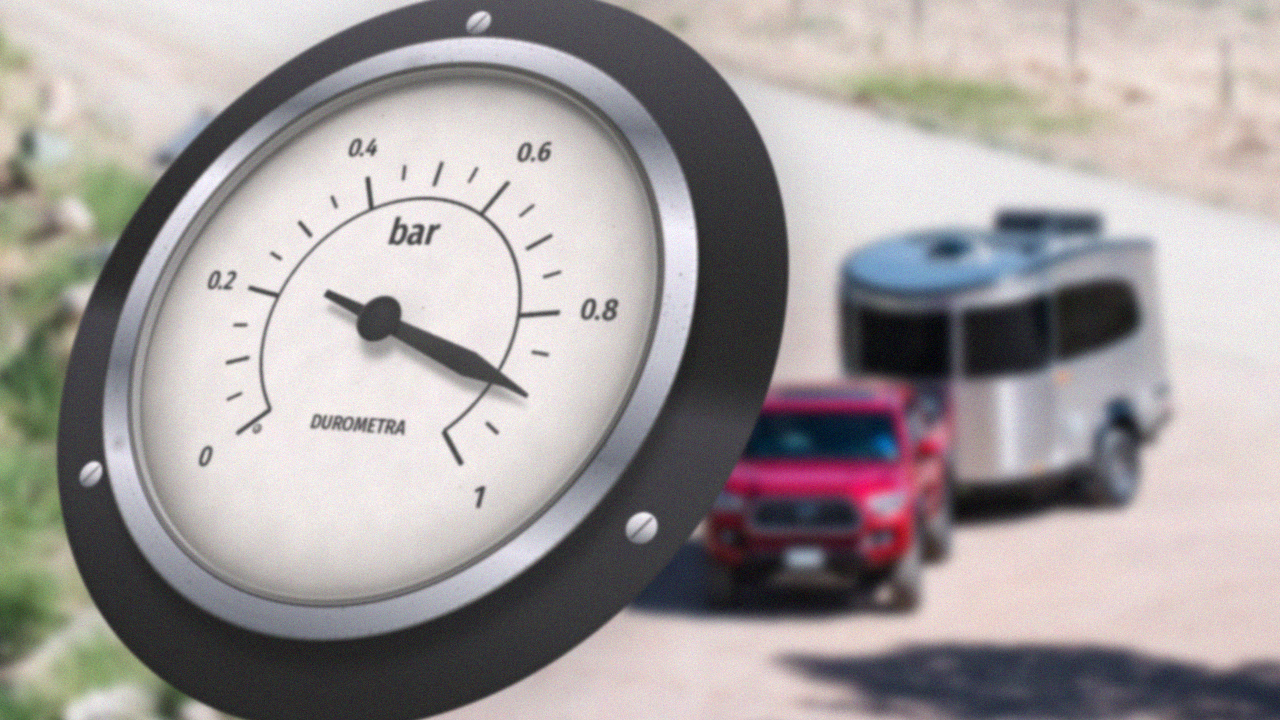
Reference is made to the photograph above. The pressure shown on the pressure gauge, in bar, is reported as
0.9 bar
